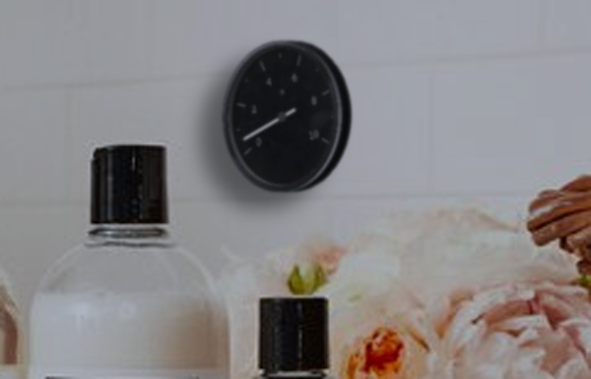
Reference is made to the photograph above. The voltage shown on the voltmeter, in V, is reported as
0.5 V
